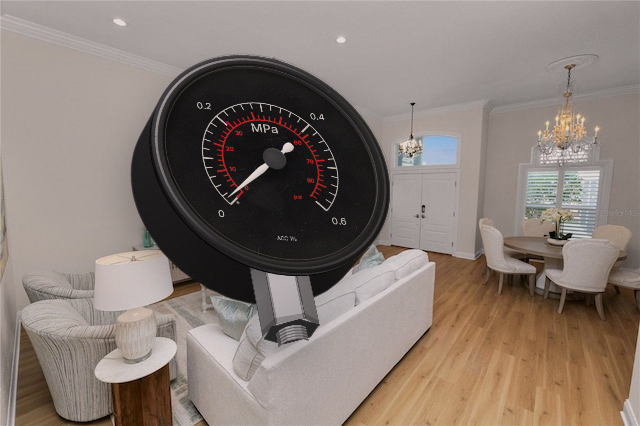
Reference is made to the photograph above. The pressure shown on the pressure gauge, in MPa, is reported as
0.01 MPa
